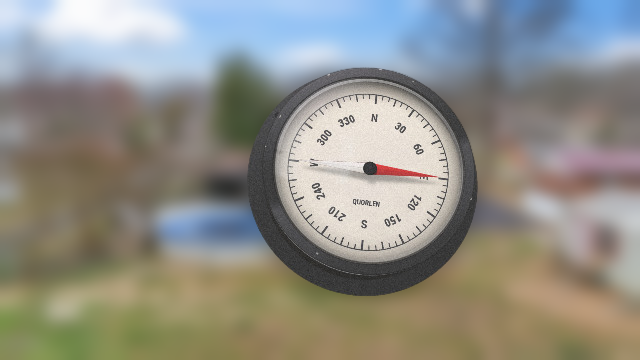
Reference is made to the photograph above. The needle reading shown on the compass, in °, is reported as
90 °
